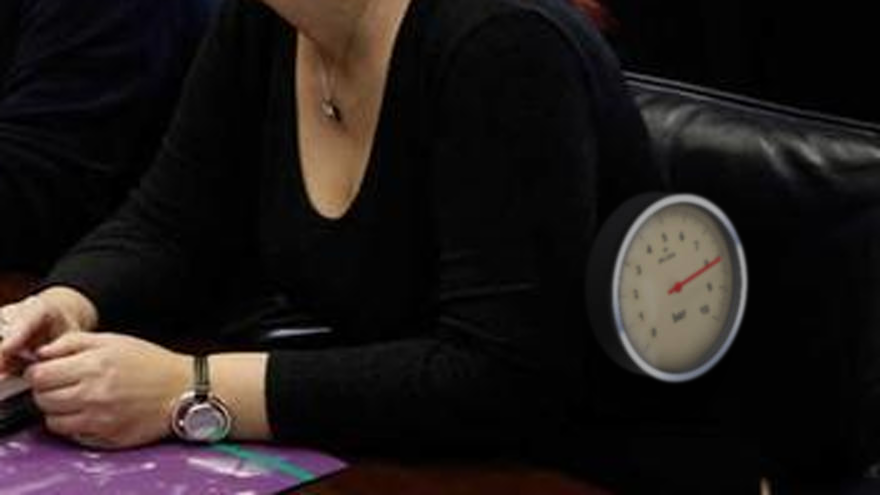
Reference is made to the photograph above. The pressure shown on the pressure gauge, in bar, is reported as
8 bar
